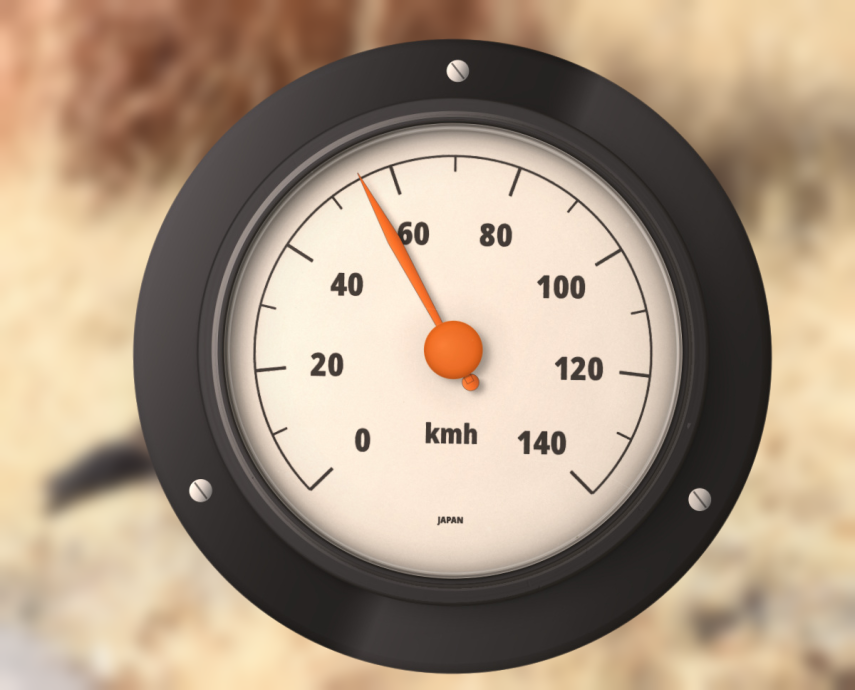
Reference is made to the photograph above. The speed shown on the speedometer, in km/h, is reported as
55 km/h
